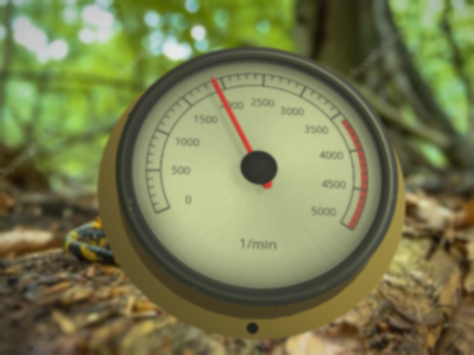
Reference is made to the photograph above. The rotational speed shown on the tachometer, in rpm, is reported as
1900 rpm
